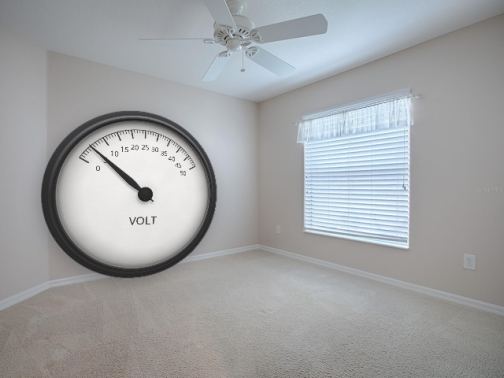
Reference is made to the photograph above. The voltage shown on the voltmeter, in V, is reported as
5 V
